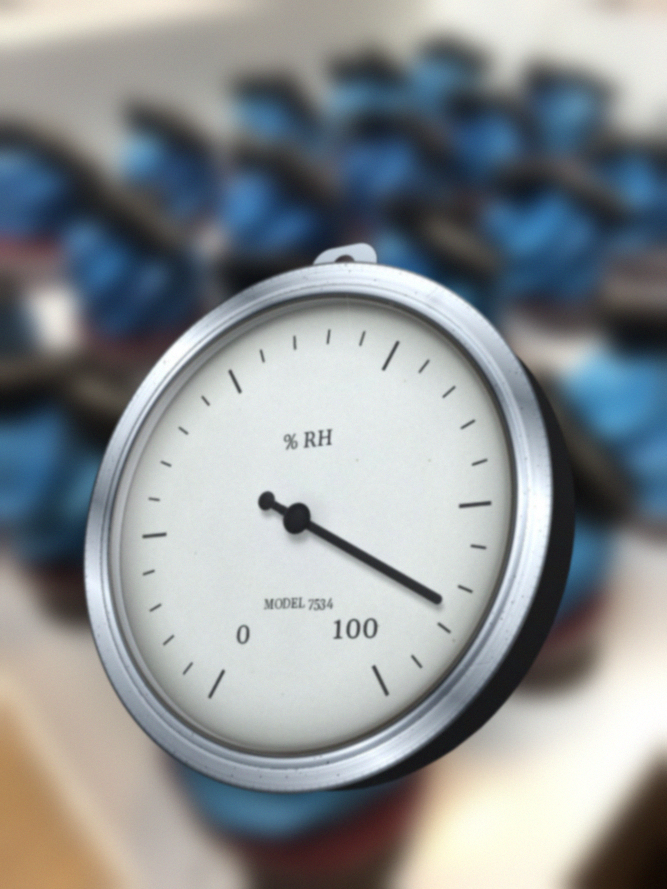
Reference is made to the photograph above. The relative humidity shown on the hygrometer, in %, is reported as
90 %
